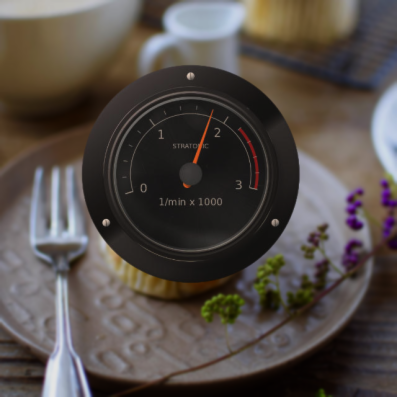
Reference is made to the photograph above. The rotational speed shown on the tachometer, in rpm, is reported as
1800 rpm
